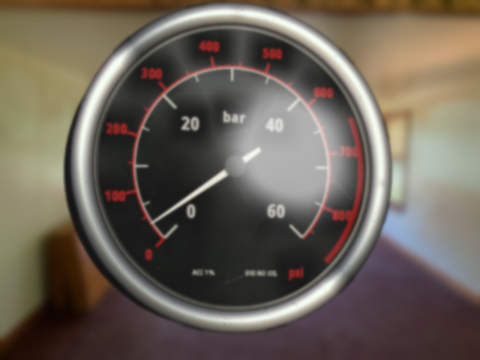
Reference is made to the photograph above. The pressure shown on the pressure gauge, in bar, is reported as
2.5 bar
